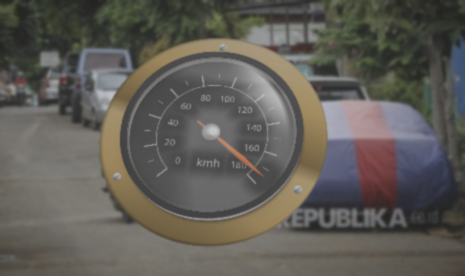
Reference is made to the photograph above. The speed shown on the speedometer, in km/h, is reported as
175 km/h
